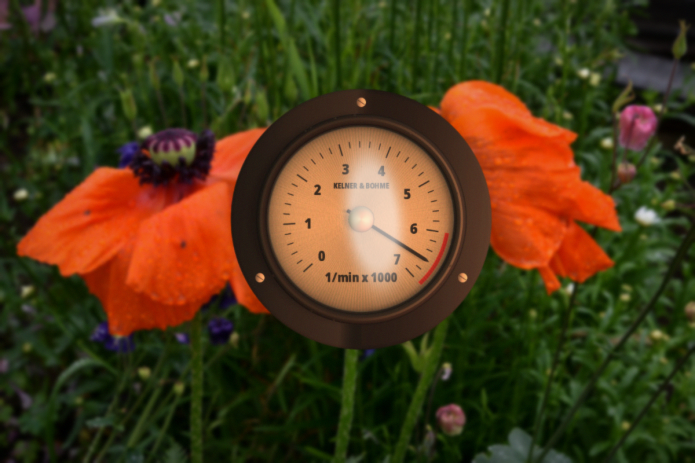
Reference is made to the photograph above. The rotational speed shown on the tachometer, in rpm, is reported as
6600 rpm
